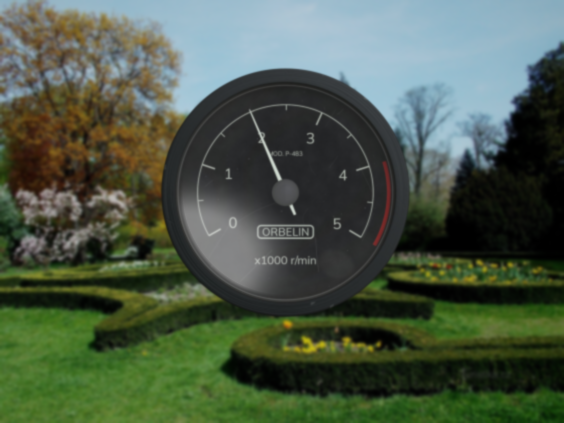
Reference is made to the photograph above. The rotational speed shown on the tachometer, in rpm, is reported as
2000 rpm
